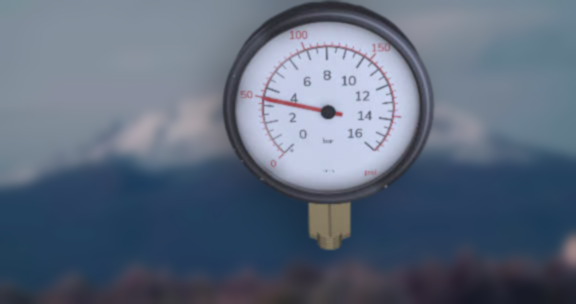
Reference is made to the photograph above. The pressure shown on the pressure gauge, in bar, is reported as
3.5 bar
